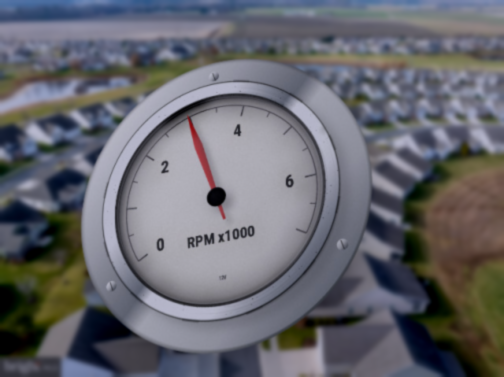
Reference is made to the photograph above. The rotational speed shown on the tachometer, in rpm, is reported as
3000 rpm
